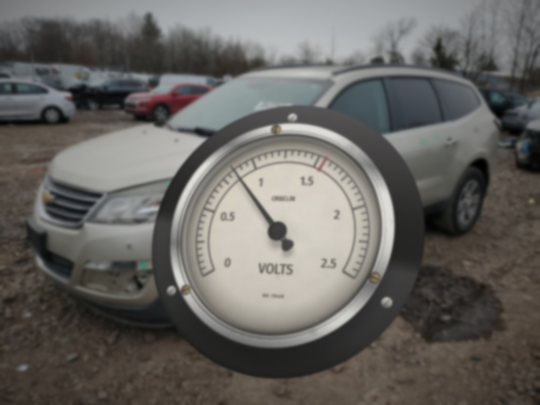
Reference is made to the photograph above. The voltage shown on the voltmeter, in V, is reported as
0.85 V
